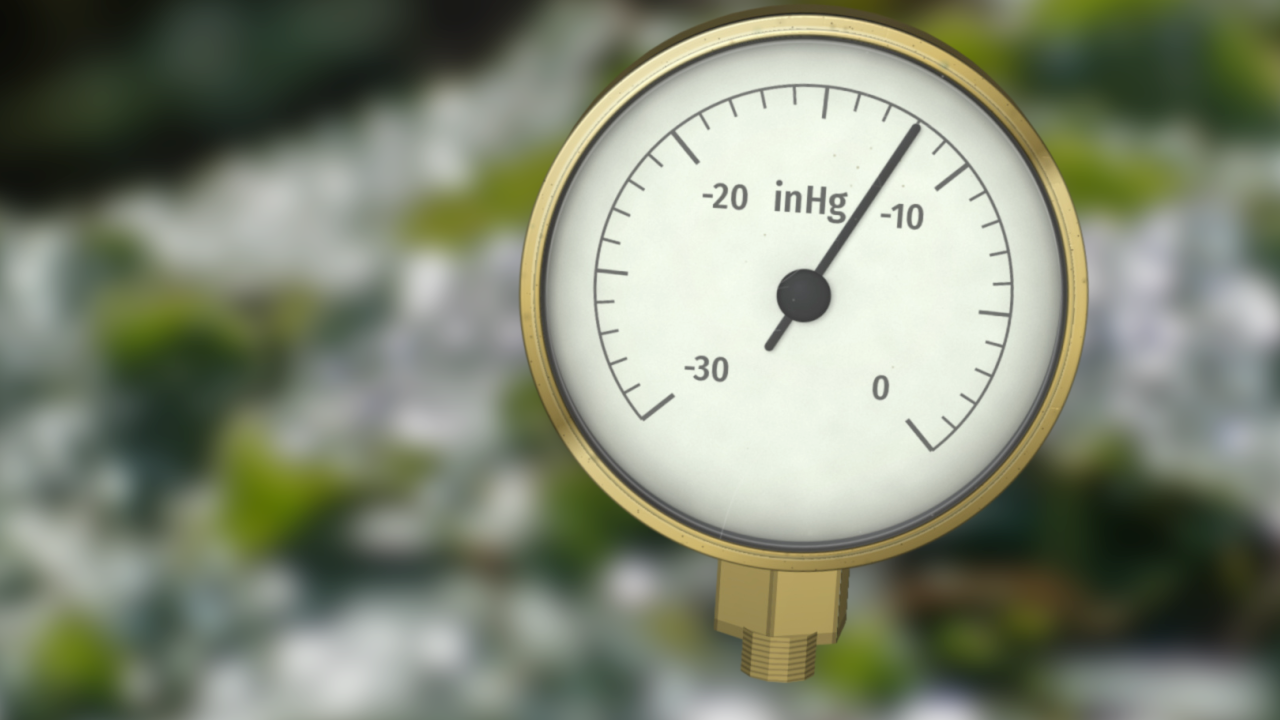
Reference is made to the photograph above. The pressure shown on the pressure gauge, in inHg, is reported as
-12 inHg
